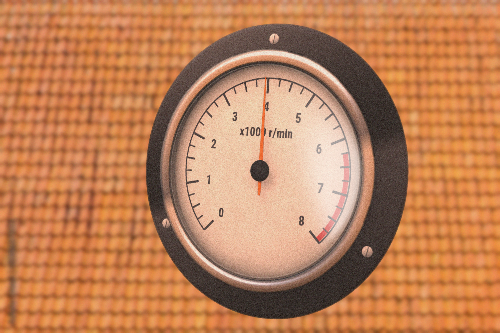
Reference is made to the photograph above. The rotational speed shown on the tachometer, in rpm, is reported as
4000 rpm
